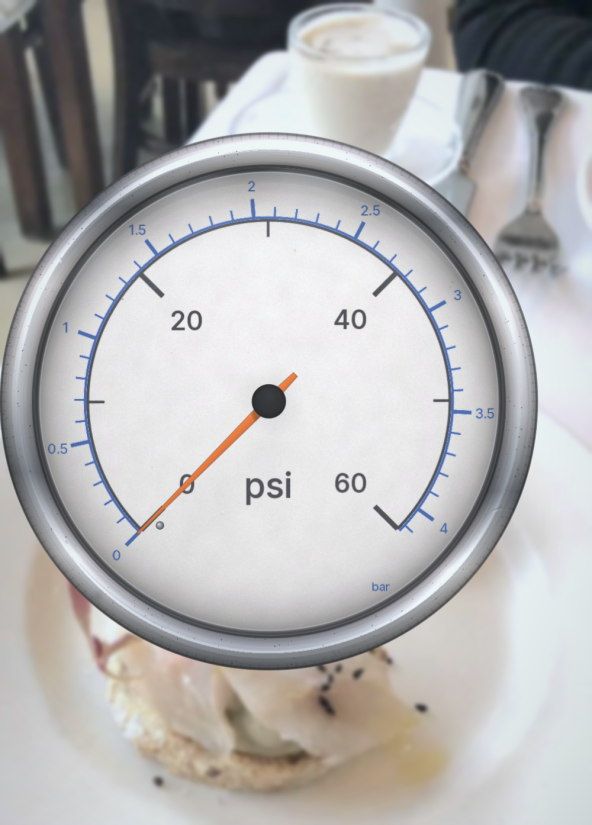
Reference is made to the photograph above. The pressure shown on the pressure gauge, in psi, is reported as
0 psi
